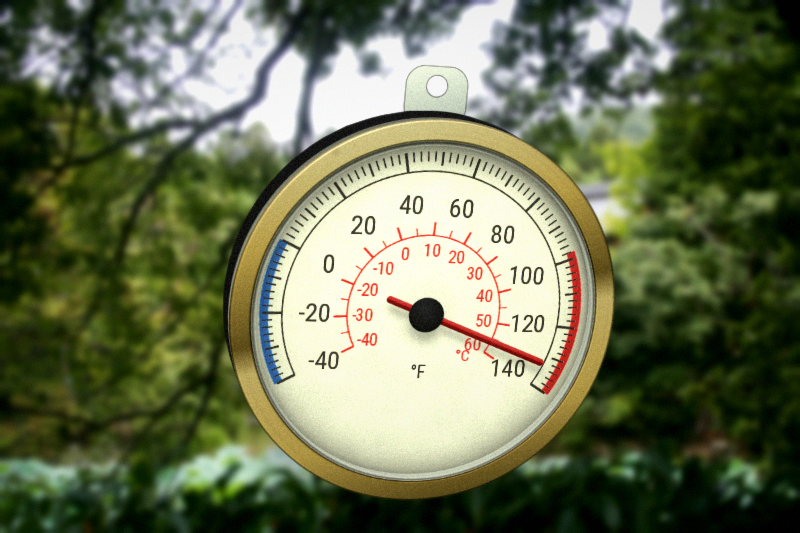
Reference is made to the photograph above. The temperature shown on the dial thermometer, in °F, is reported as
132 °F
